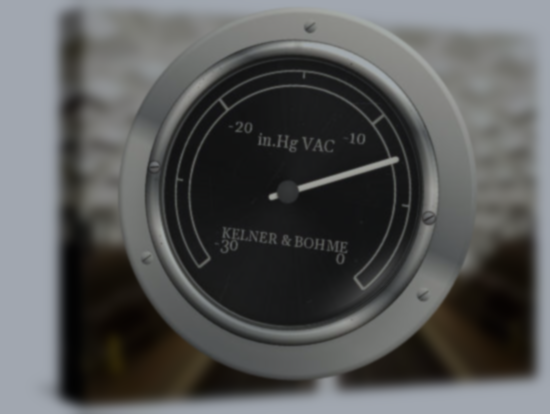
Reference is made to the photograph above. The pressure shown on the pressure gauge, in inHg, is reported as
-7.5 inHg
